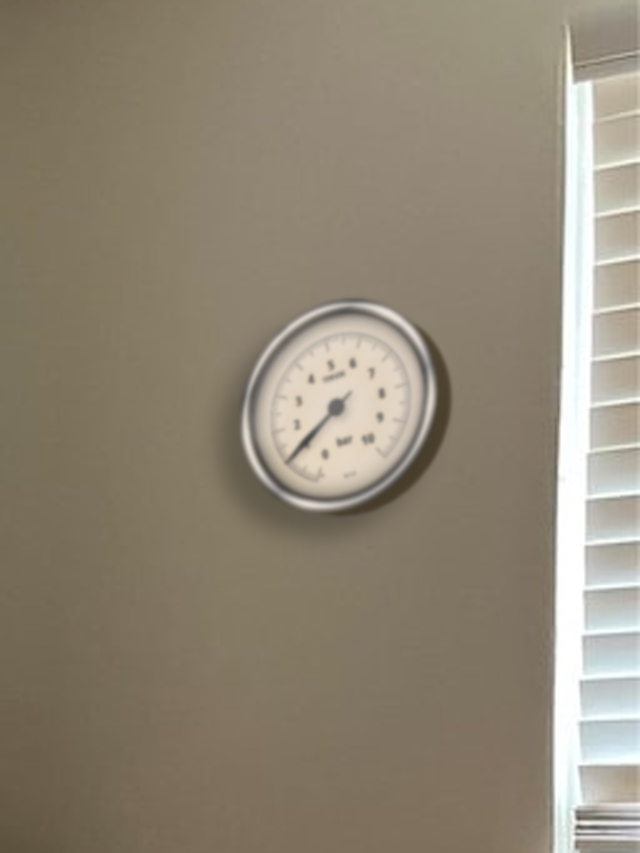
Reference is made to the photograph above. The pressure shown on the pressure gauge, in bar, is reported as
1 bar
